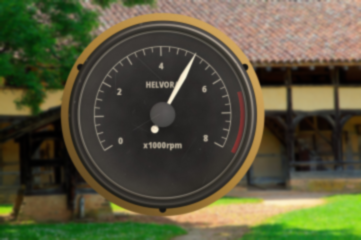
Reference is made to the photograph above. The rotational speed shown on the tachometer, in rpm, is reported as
5000 rpm
